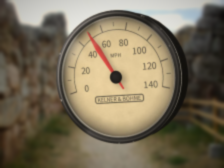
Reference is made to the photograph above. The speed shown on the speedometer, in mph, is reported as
50 mph
